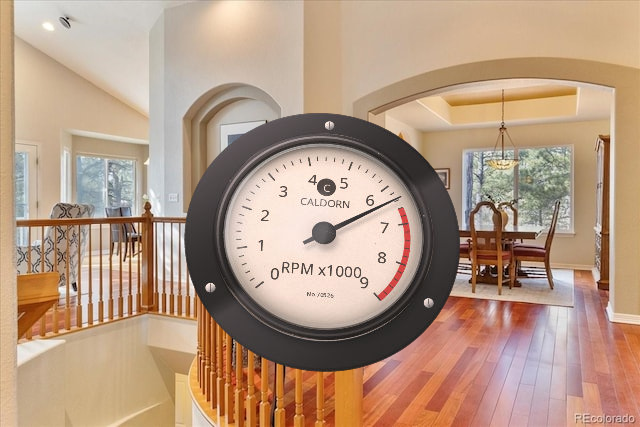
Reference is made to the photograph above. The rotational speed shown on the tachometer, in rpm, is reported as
6400 rpm
